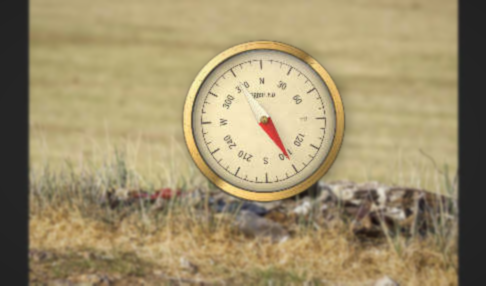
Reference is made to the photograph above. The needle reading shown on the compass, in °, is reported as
150 °
